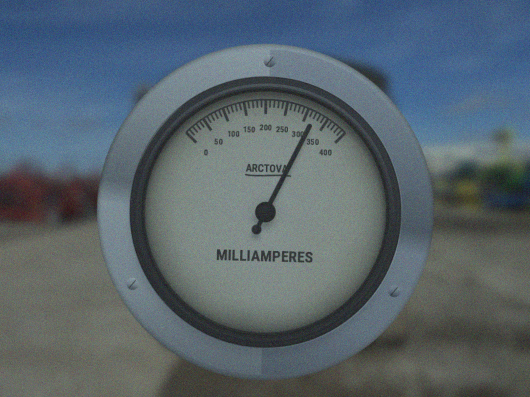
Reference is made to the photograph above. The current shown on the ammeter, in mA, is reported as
320 mA
